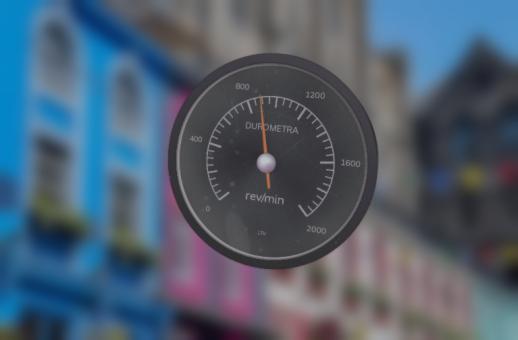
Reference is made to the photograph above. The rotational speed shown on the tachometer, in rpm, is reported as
900 rpm
